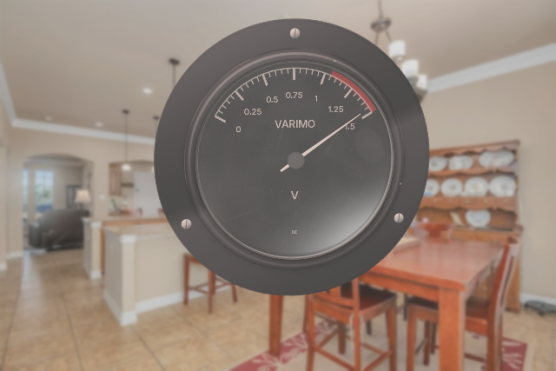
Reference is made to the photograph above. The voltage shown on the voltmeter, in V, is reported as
1.45 V
